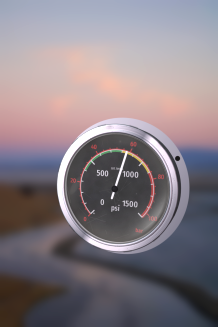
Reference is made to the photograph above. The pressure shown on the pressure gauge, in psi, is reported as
850 psi
